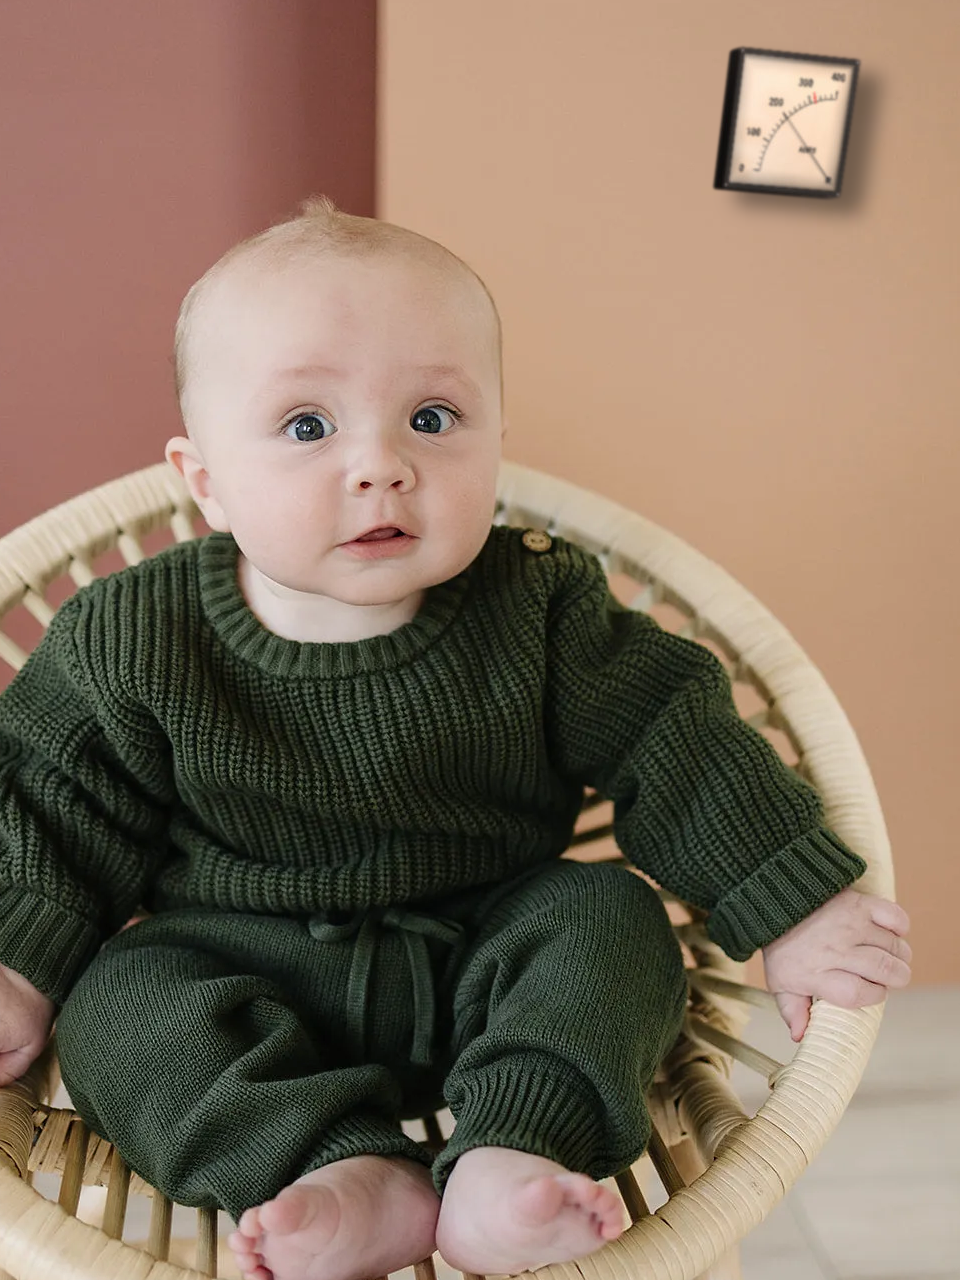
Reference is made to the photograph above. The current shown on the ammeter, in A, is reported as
200 A
